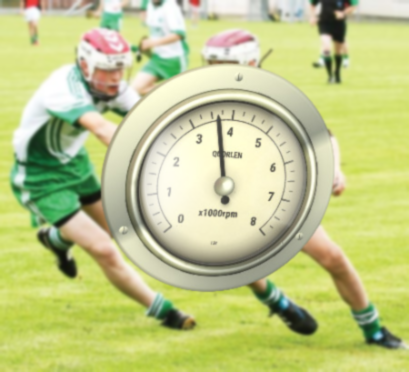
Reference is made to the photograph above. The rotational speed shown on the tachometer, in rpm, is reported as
3625 rpm
